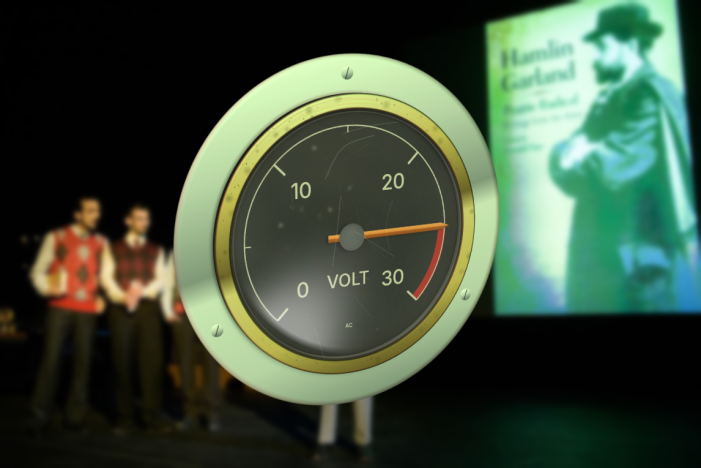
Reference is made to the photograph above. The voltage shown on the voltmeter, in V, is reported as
25 V
